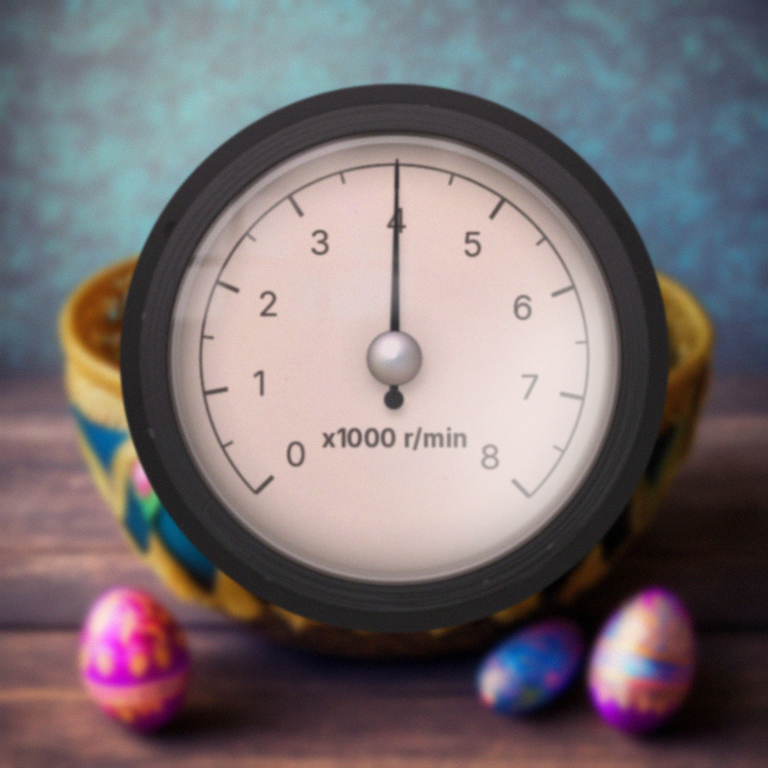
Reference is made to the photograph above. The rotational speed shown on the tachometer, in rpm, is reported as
4000 rpm
